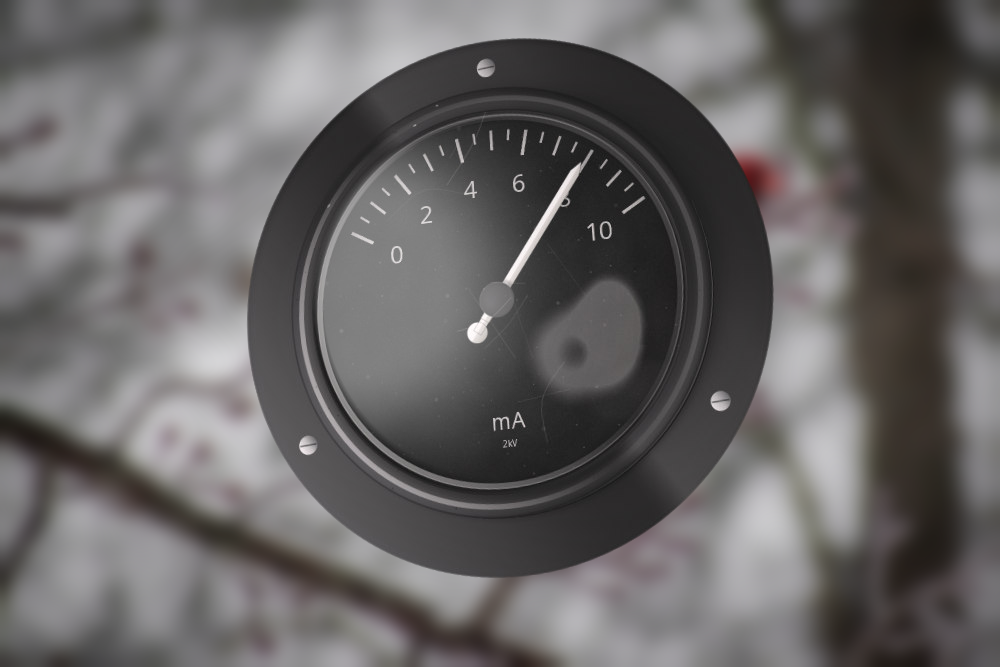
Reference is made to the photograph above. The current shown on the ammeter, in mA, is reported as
8 mA
